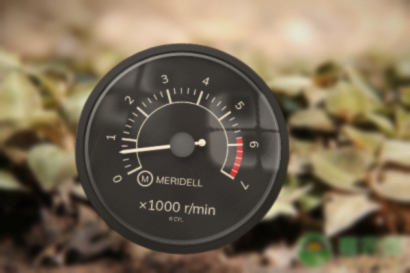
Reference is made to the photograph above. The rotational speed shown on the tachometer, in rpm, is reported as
600 rpm
